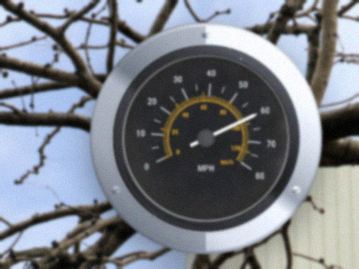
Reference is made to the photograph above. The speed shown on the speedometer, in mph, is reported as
60 mph
